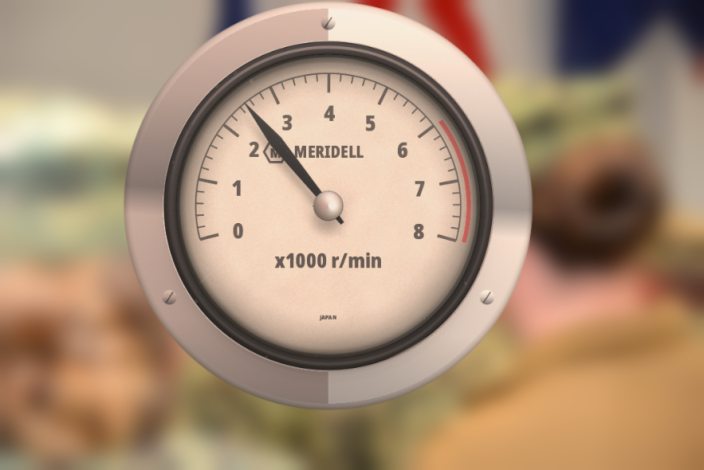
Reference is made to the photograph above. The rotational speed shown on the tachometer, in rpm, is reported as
2500 rpm
